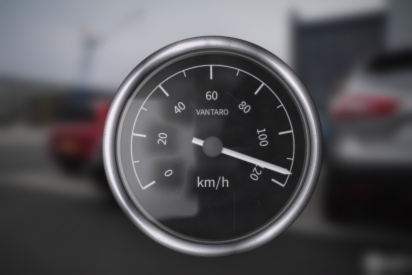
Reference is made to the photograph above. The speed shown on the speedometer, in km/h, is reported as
115 km/h
